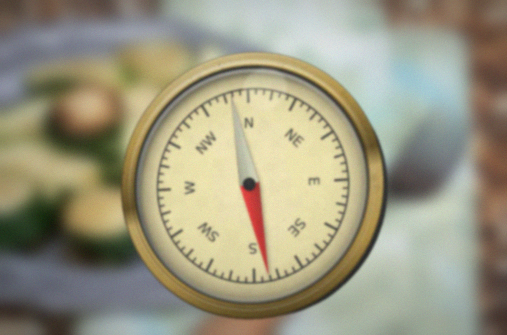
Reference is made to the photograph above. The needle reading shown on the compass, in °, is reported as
170 °
